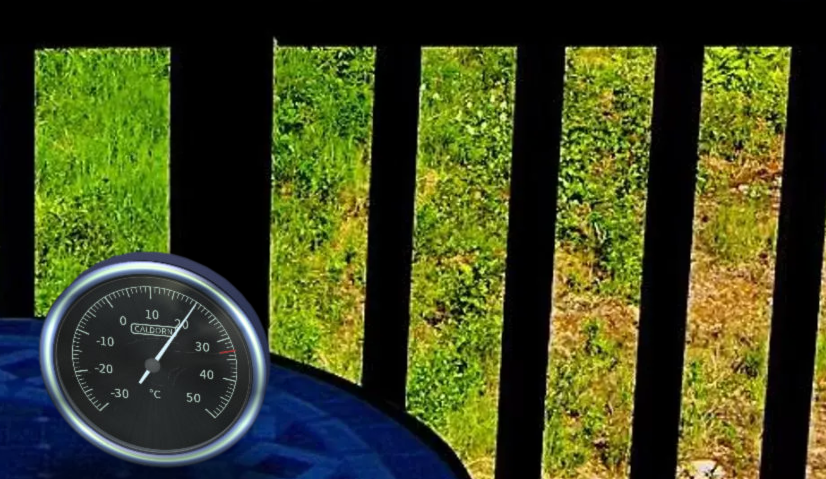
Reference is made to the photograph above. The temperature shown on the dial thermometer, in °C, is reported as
20 °C
